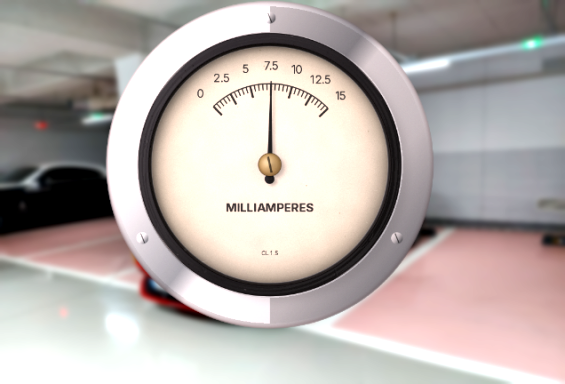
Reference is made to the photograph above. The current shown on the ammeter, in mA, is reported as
7.5 mA
